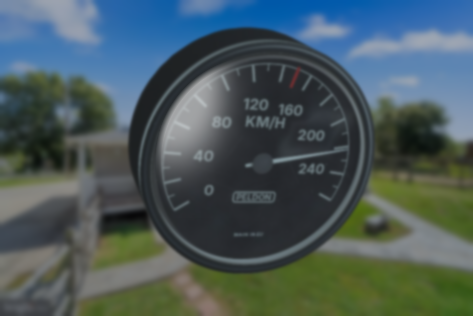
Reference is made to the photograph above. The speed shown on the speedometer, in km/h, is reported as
220 km/h
